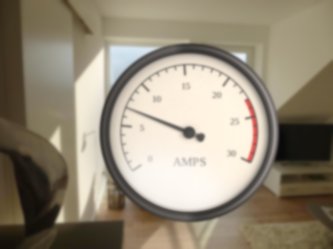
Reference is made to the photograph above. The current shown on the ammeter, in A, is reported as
7 A
